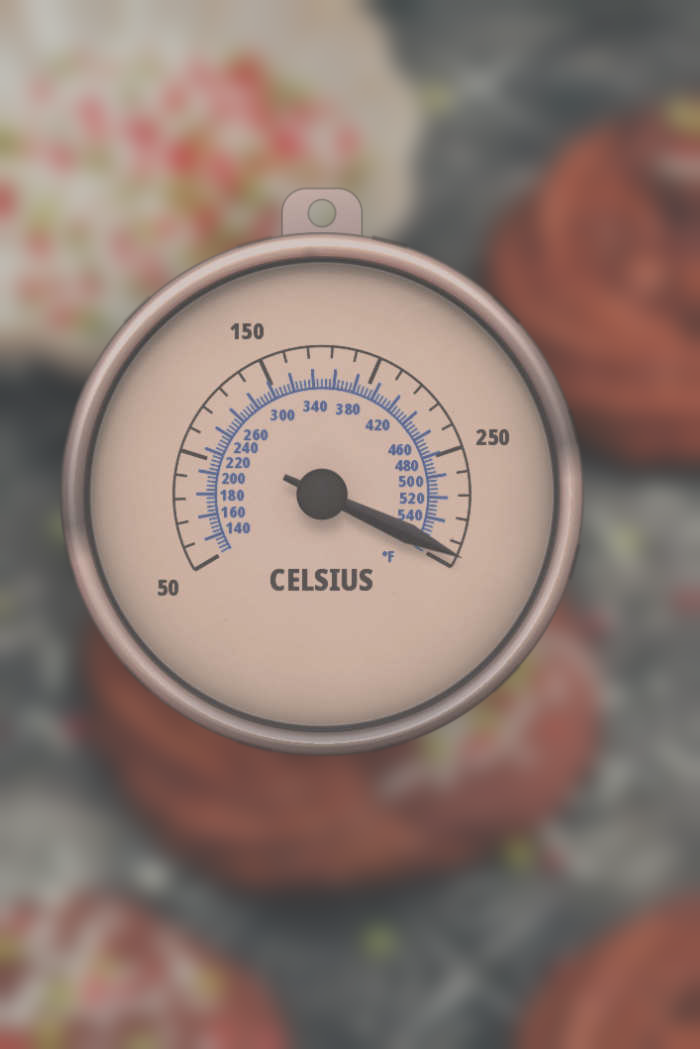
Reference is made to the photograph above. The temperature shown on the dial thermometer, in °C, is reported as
295 °C
